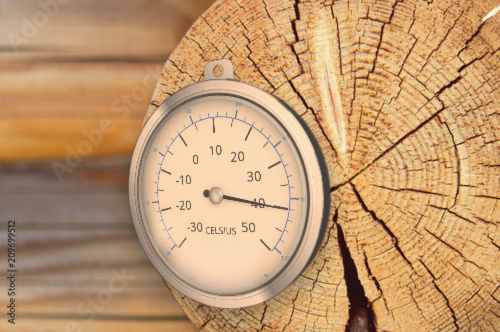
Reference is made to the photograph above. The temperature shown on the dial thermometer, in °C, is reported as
40 °C
